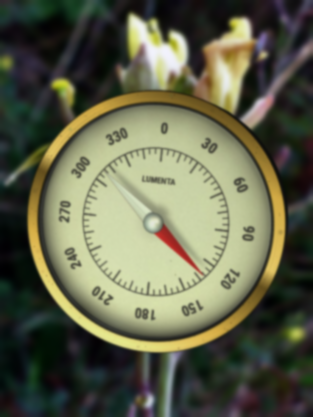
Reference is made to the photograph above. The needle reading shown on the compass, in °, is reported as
130 °
